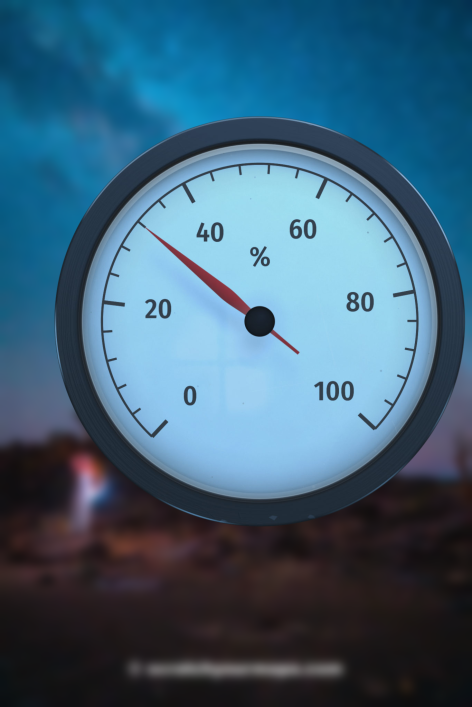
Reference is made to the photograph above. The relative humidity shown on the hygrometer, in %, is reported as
32 %
